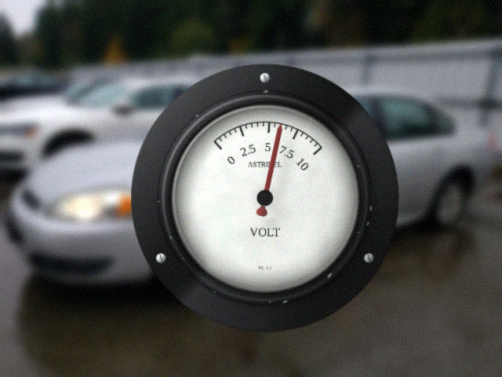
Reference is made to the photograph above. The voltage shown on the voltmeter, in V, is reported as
6 V
